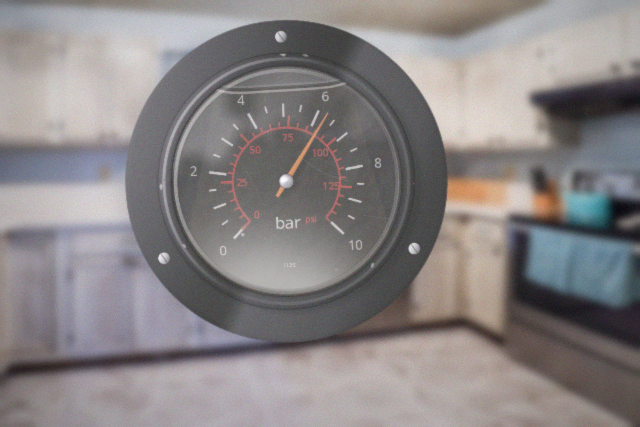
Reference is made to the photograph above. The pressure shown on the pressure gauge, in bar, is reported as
6.25 bar
